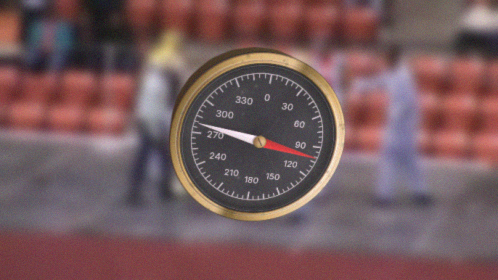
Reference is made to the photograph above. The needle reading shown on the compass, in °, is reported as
100 °
